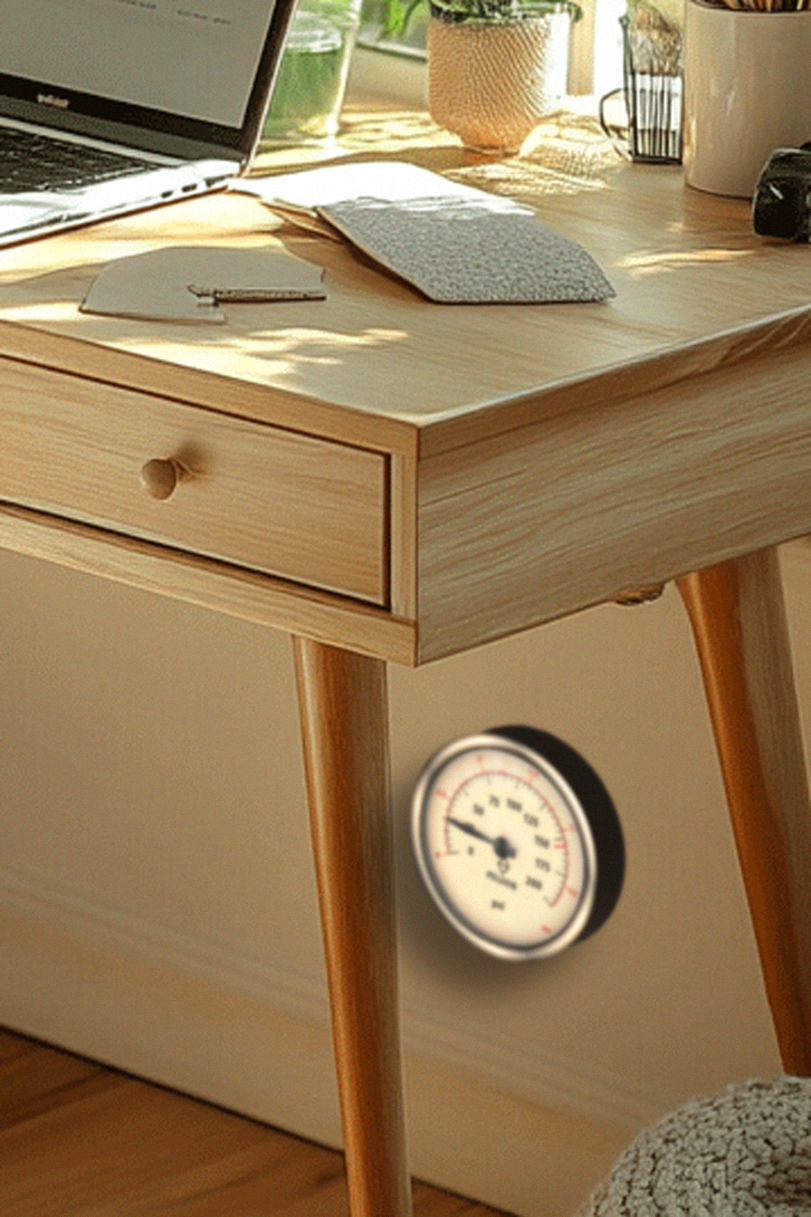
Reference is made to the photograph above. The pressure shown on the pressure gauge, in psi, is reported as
25 psi
